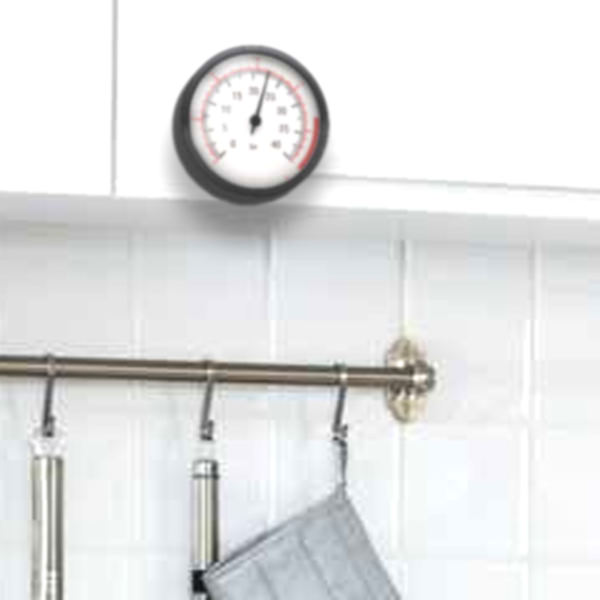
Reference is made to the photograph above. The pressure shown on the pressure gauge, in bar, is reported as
22.5 bar
